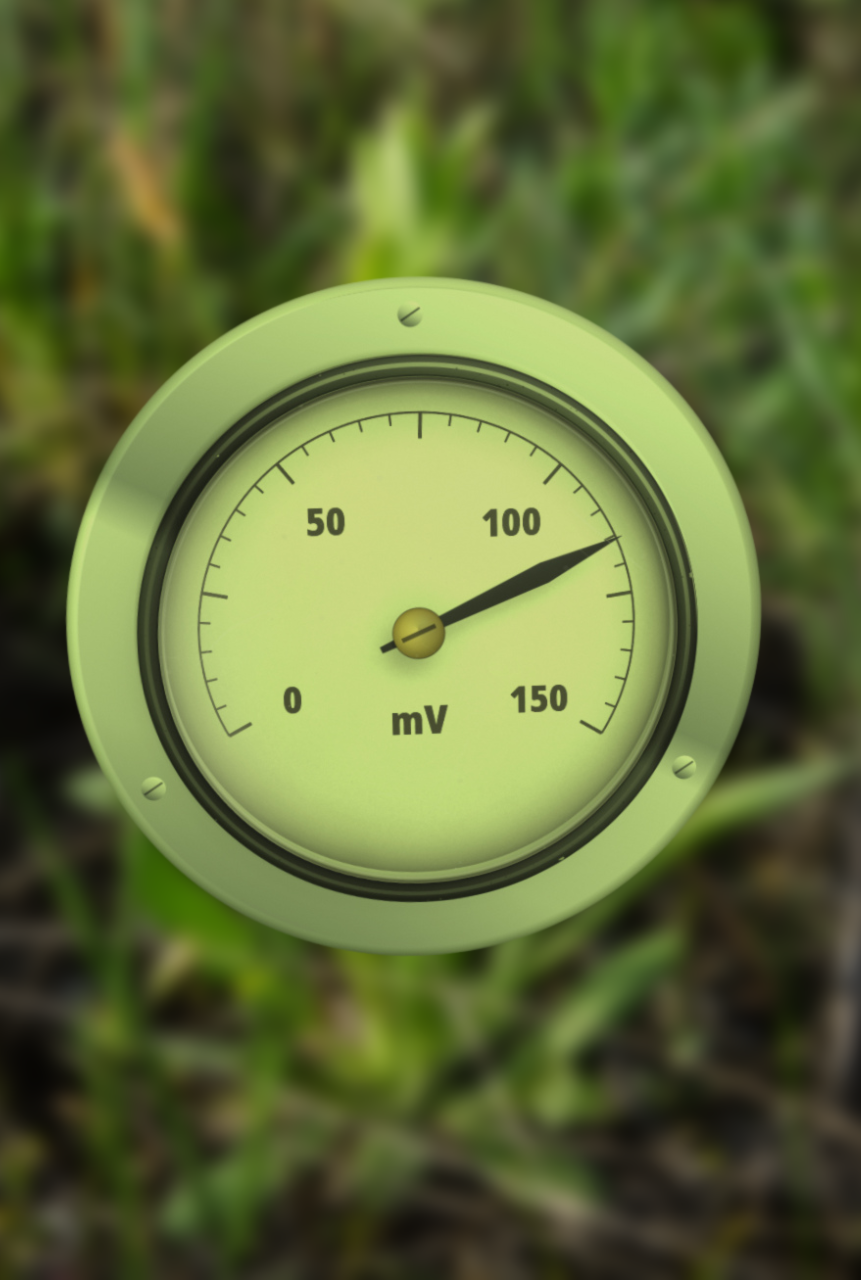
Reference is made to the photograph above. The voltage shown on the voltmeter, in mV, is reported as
115 mV
